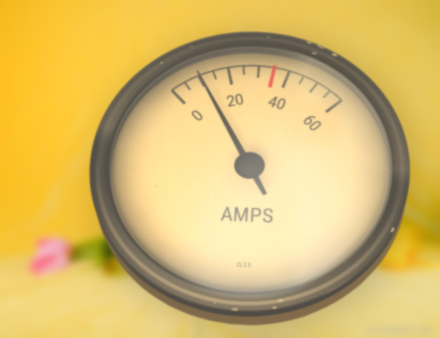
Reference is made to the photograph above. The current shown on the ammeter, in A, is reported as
10 A
